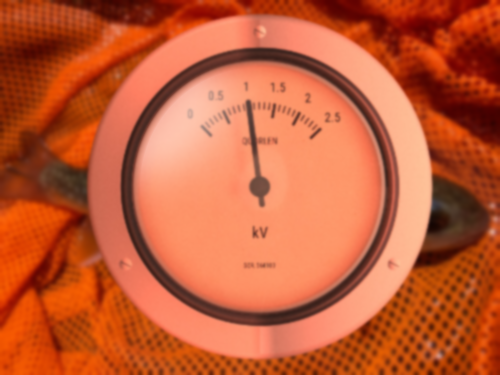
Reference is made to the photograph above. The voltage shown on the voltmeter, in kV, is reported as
1 kV
